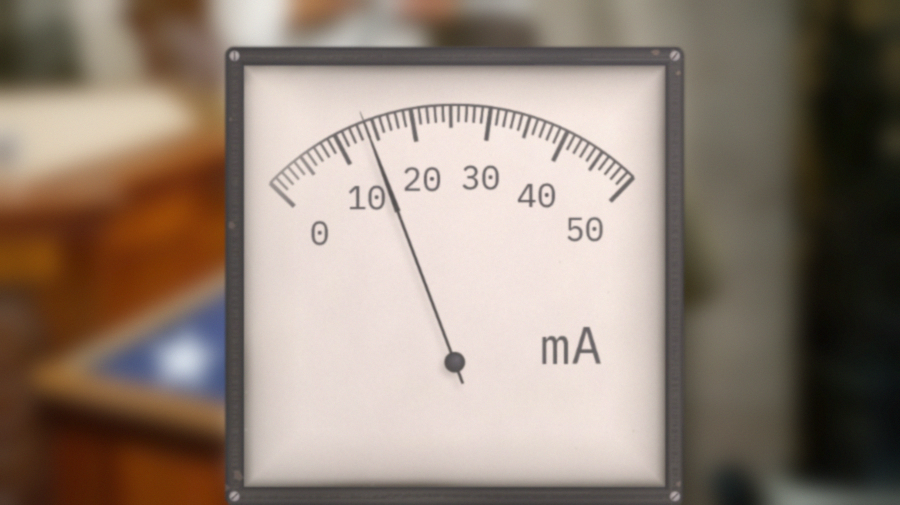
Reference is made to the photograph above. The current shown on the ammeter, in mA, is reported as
14 mA
